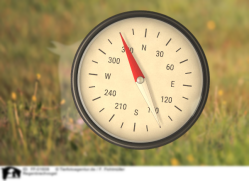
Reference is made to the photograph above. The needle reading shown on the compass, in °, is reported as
330 °
